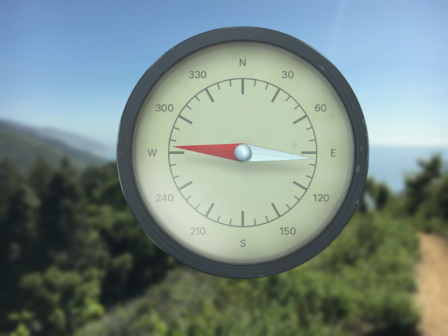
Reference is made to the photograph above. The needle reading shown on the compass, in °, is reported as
275 °
